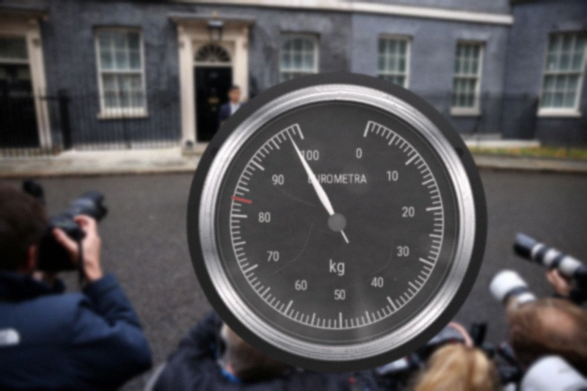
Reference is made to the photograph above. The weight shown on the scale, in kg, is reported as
98 kg
